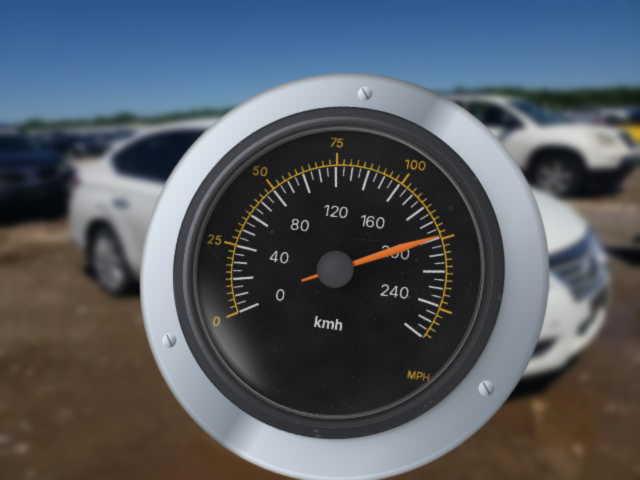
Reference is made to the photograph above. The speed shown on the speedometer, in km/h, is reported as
200 km/h
